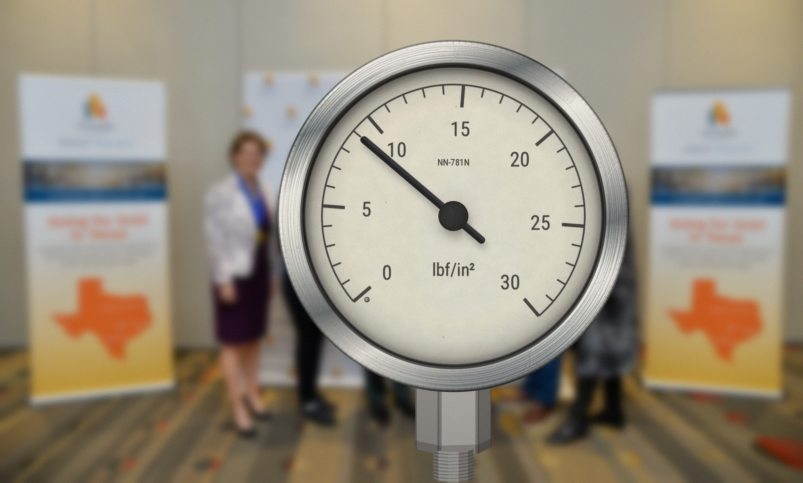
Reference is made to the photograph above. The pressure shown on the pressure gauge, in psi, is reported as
9 psi
